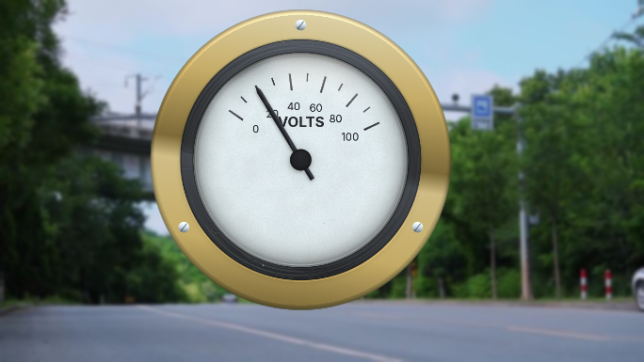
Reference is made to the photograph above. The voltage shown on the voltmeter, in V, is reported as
20 V
